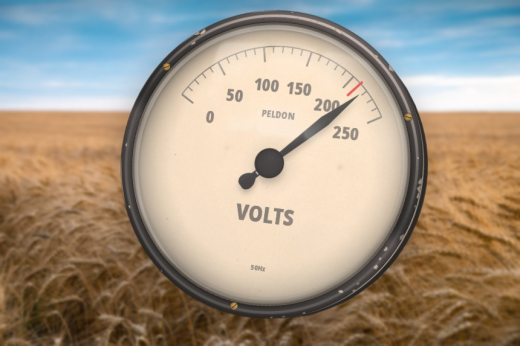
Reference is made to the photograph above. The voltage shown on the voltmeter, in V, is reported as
220 V
